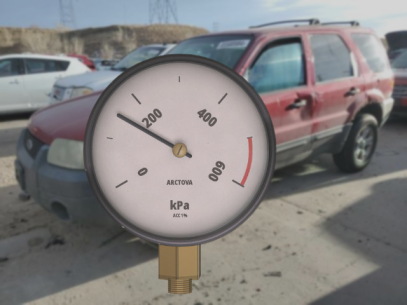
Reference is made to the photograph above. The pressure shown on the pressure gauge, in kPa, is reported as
150 kPa
